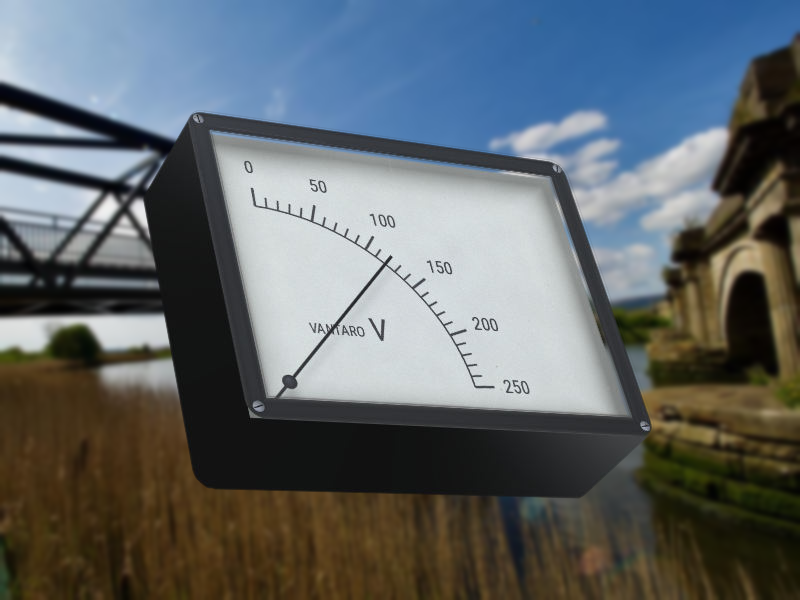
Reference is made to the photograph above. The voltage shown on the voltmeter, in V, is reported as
120 V
